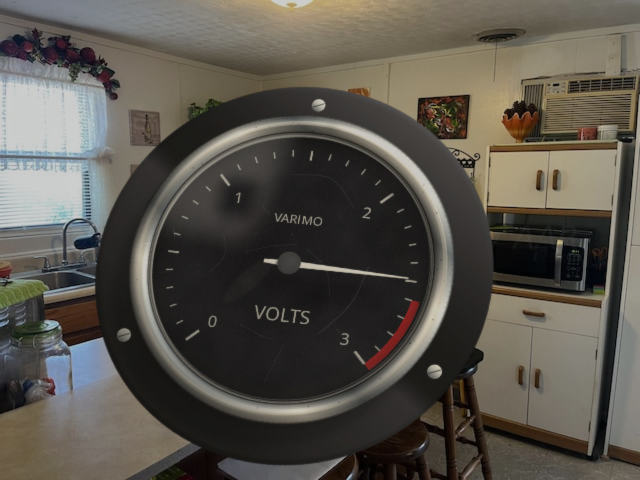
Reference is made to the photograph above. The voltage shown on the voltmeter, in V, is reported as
2.5 V
